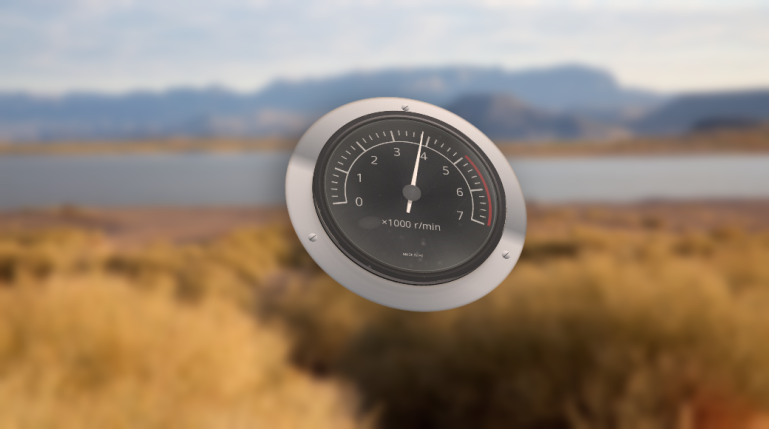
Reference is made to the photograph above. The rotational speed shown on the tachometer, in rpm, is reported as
3800 rpm
